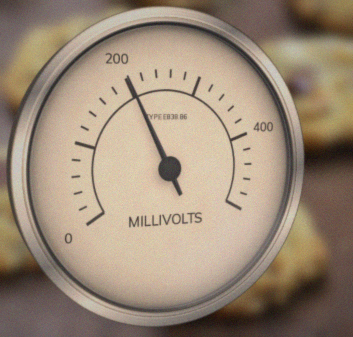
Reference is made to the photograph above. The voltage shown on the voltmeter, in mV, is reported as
200 mV
